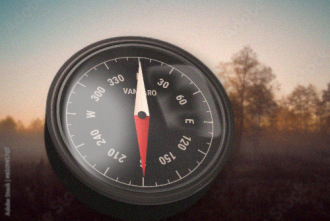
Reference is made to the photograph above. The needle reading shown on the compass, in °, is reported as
180 °
